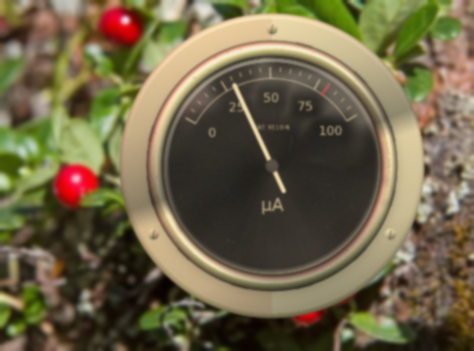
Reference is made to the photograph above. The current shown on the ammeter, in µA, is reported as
30 µA
